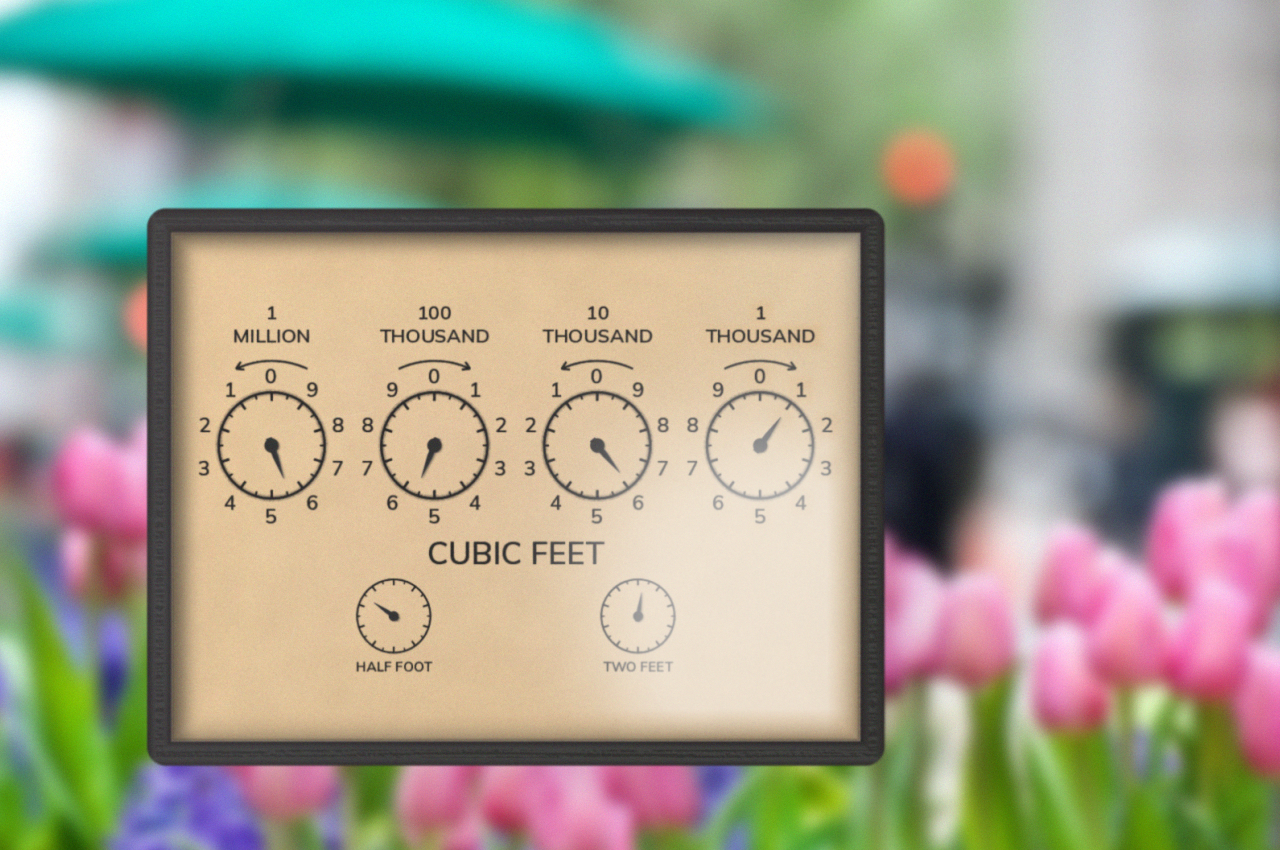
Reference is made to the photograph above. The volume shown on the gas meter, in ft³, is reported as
556100 ft³
